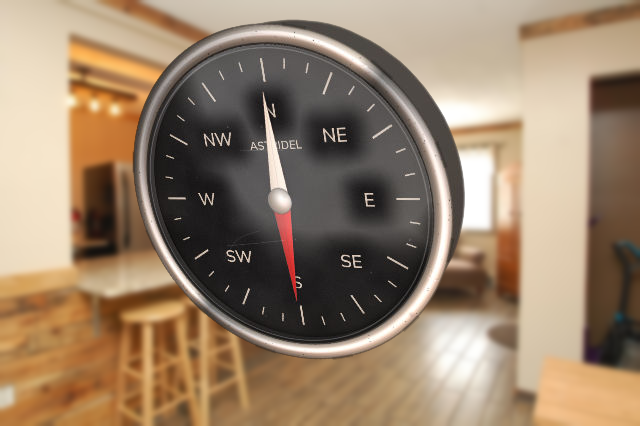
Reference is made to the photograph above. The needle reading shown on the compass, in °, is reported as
180 °
